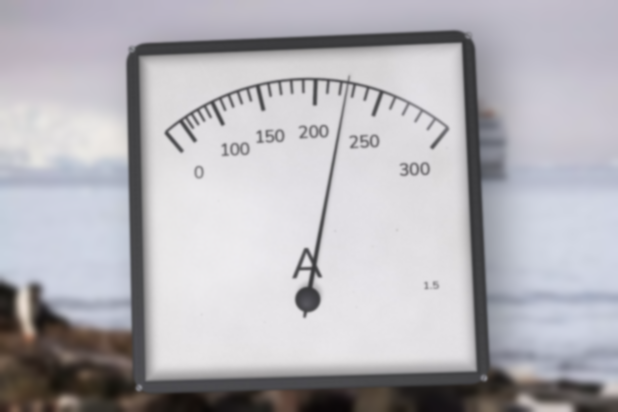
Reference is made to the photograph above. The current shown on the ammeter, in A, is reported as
225 A
